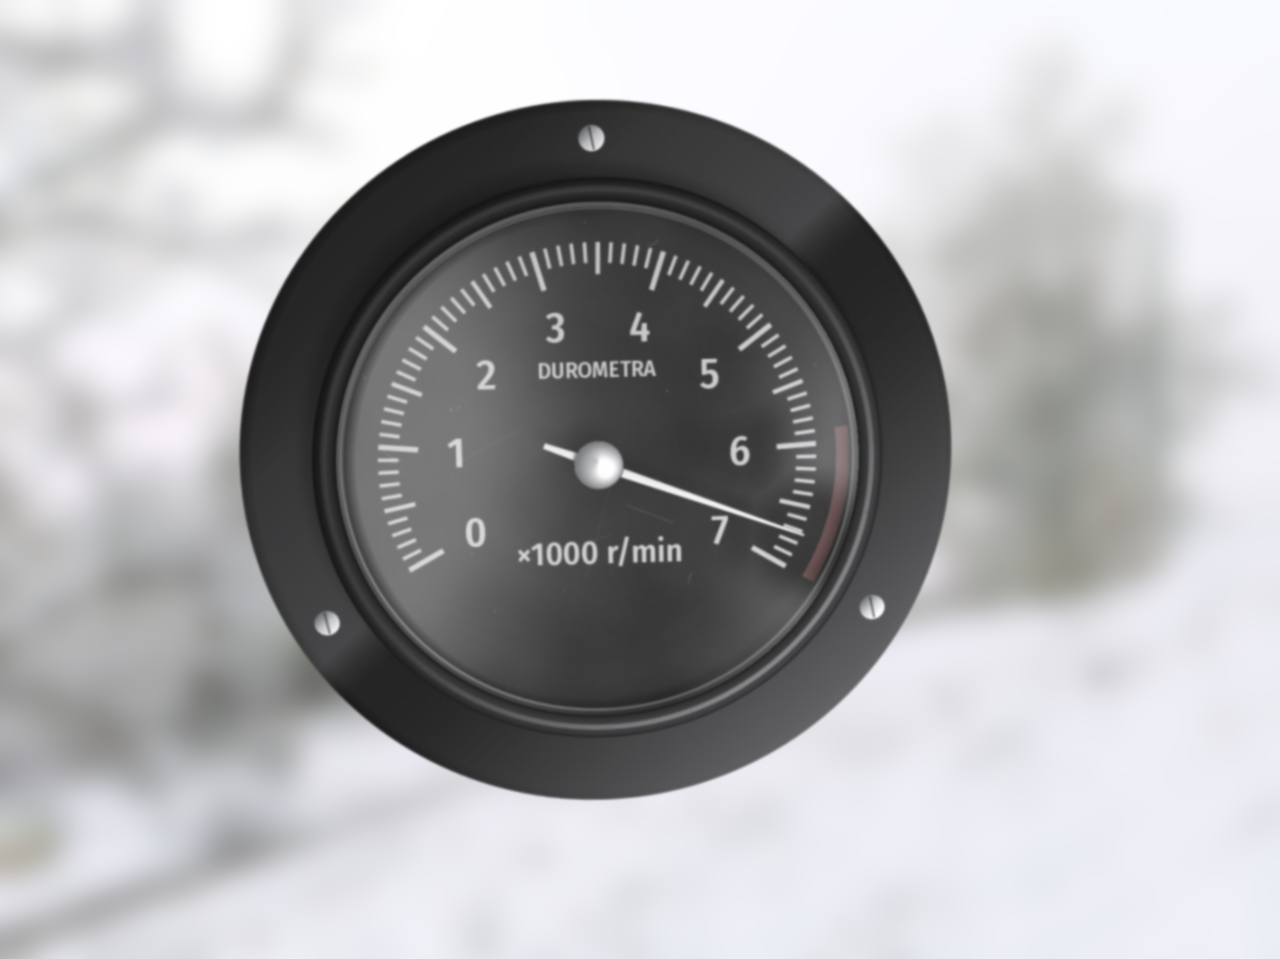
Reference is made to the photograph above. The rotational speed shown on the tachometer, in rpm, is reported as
6700 rpm
